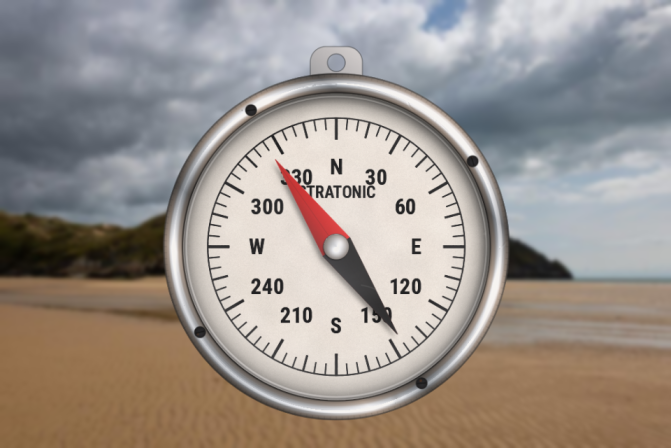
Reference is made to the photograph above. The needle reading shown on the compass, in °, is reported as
325 °
